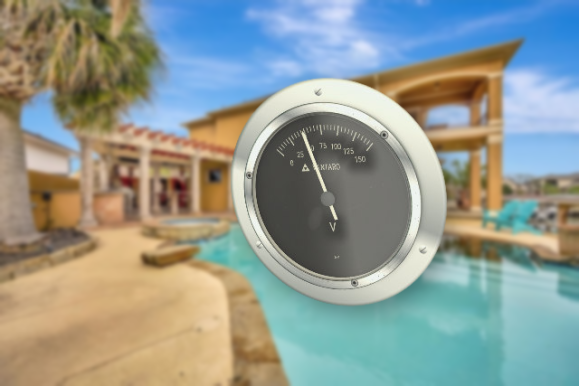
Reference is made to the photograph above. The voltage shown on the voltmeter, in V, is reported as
50 V
